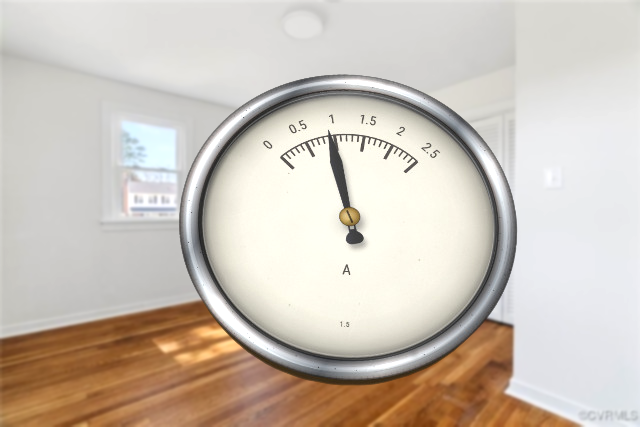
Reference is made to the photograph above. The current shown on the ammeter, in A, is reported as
0.9 A
